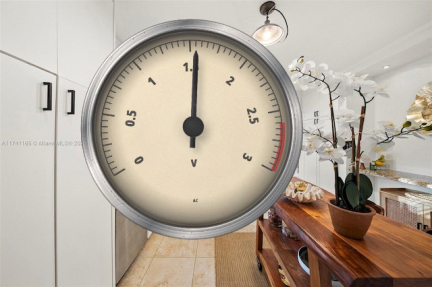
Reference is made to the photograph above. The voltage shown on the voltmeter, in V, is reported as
1.55 V
